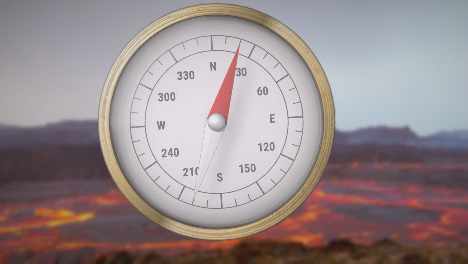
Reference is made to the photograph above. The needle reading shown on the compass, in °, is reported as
20 °
